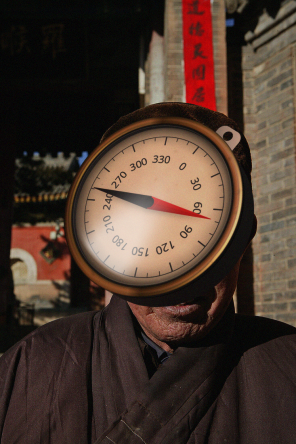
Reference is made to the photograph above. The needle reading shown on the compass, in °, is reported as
70 °
